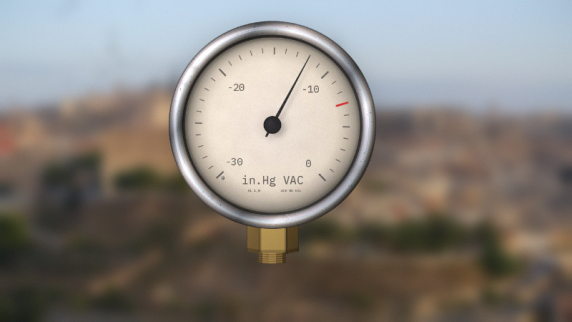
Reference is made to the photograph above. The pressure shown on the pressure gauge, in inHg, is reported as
-12 inHg
